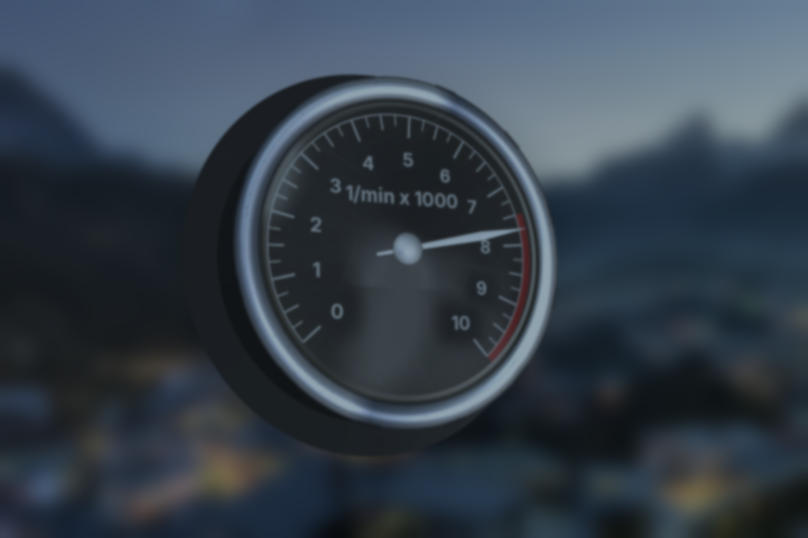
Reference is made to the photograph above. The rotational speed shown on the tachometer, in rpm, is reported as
7750 rpm
